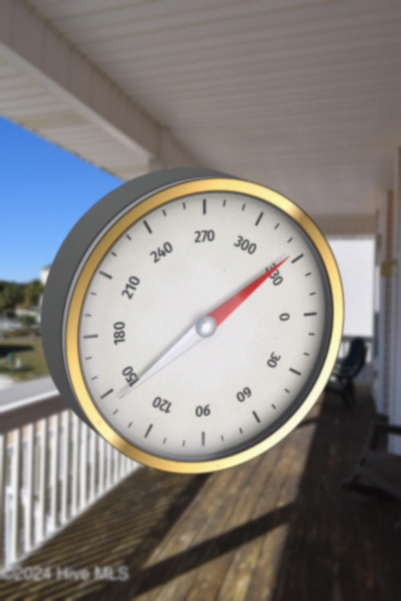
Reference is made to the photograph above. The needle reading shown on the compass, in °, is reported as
325 °
